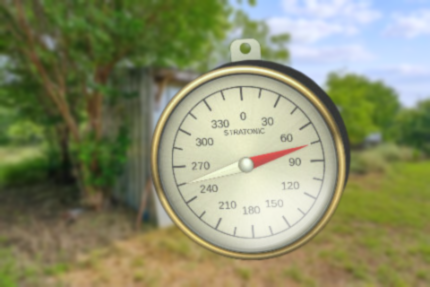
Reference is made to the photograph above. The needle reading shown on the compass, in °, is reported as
75 °
